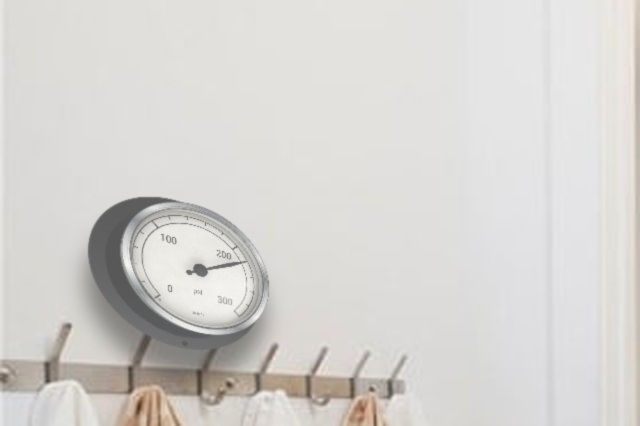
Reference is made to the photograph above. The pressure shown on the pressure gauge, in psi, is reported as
220 psi
